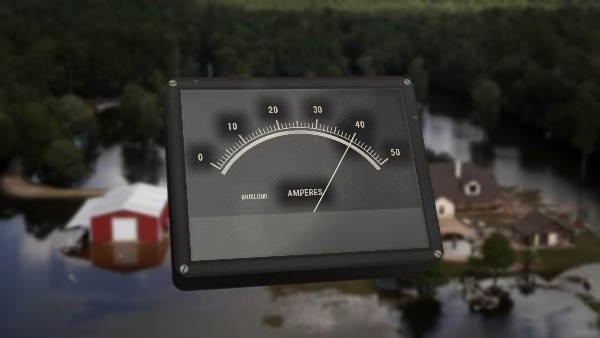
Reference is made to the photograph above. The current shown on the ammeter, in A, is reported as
40 A
